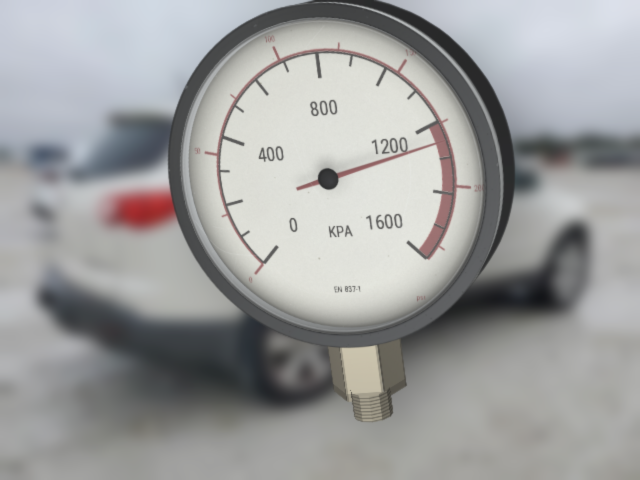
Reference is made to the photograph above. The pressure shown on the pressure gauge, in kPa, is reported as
1250 kPa
